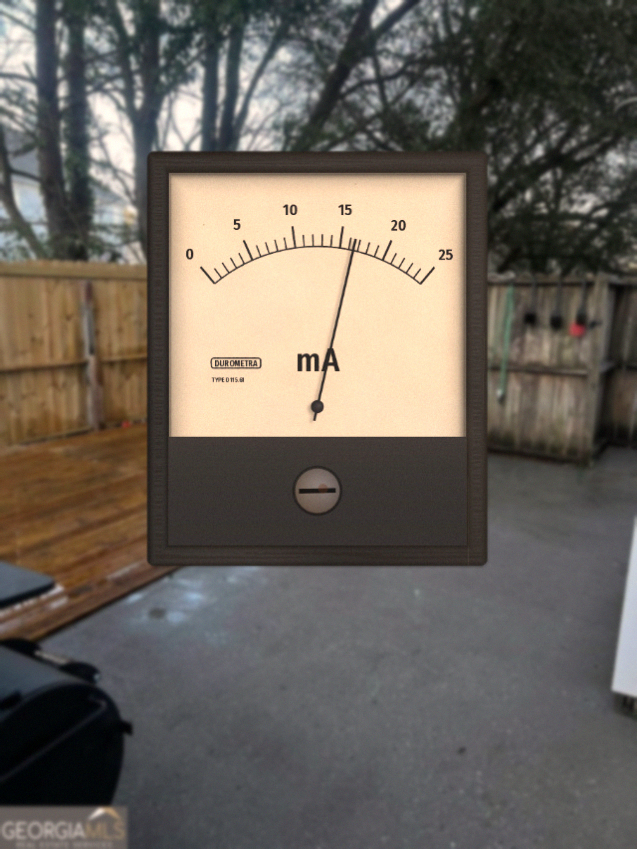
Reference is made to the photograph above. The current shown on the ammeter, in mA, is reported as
16.5 mA
